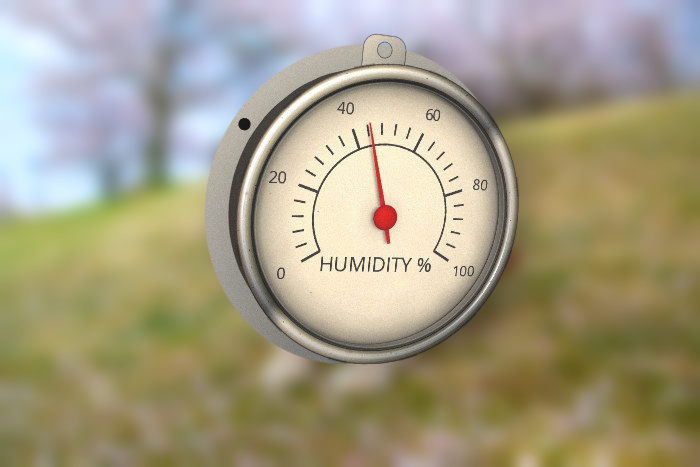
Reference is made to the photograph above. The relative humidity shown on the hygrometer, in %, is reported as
44 %
